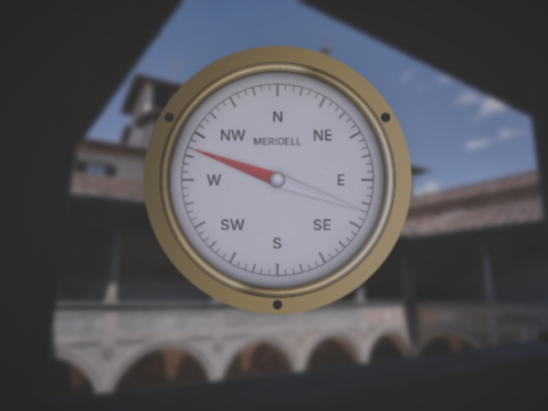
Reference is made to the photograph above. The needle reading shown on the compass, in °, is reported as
290 °
